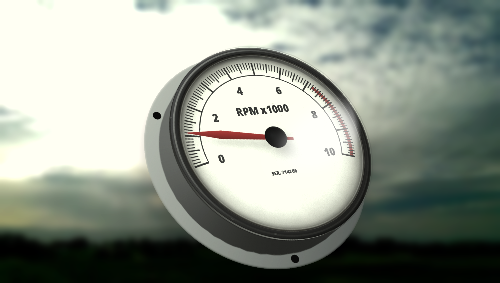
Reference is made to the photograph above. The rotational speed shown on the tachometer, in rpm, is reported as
1000 rpm
